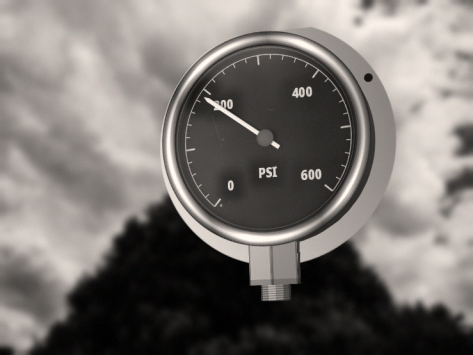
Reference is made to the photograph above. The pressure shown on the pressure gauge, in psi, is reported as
190 psi
